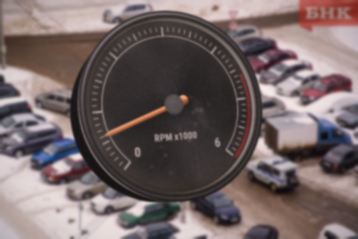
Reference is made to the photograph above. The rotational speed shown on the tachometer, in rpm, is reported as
600 rpm
